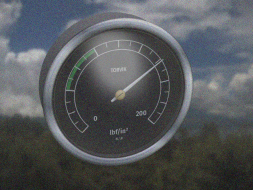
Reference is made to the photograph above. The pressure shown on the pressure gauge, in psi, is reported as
140 psi
